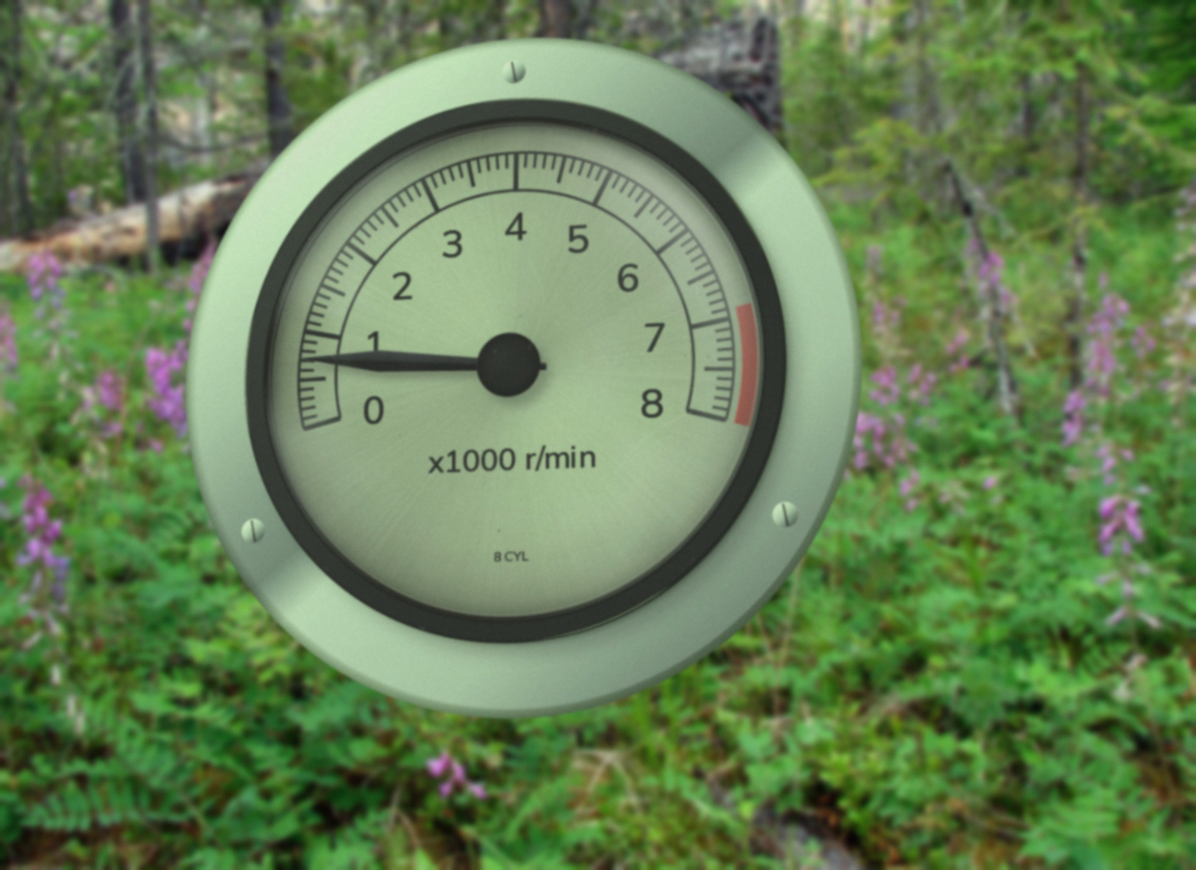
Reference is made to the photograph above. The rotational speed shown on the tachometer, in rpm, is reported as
700 rpm
